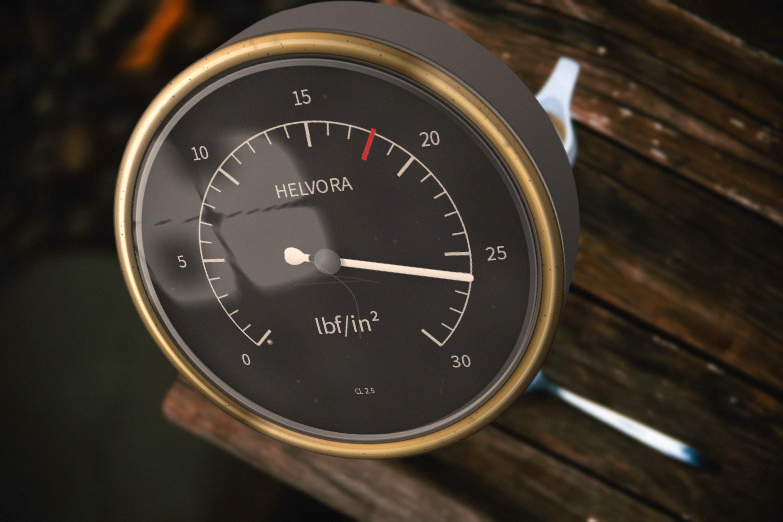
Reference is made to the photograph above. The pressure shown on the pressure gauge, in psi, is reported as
26 psi
